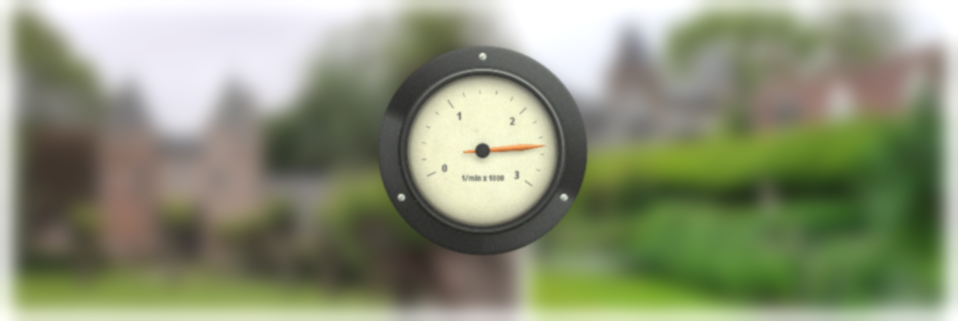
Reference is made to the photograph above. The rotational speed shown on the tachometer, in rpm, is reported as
2500 rpm
